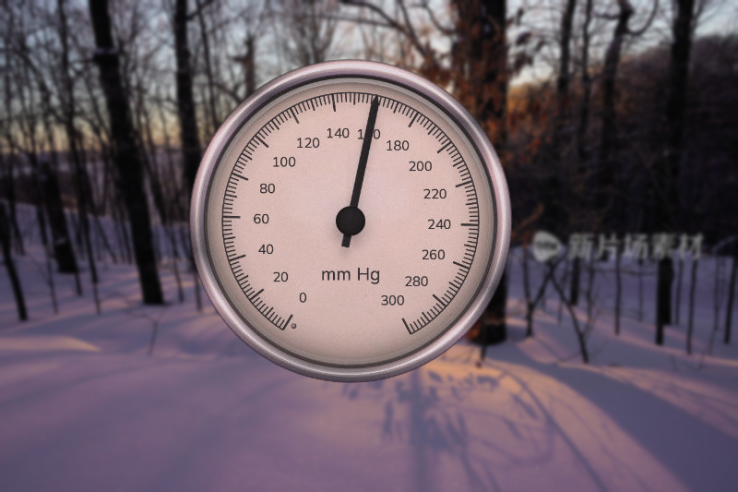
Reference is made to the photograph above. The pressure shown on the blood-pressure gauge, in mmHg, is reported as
160 mmHg
